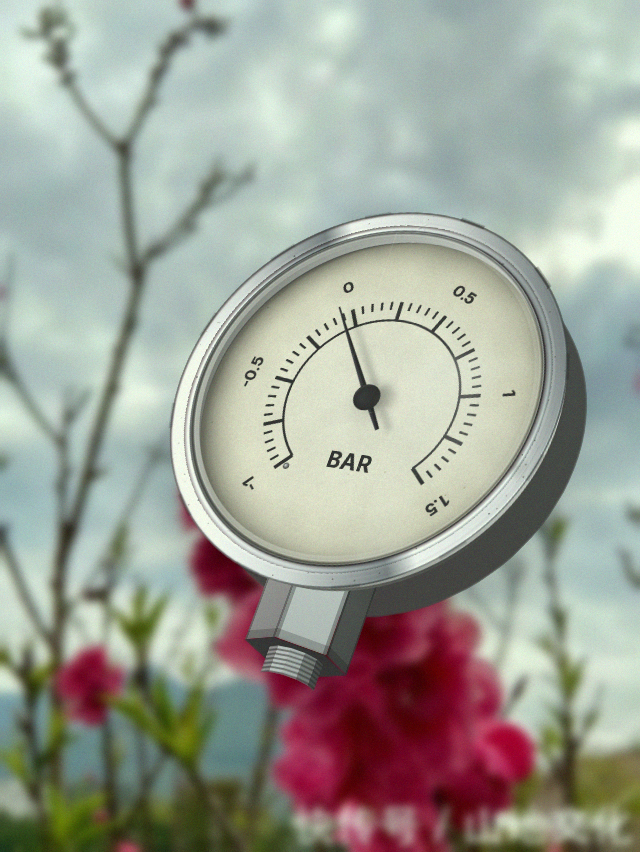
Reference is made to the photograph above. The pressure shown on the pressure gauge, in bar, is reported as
-0.05 bar
